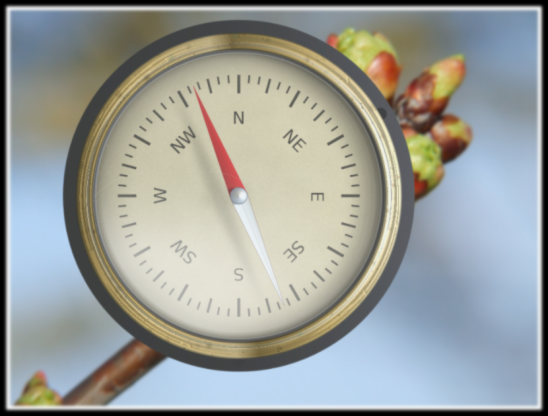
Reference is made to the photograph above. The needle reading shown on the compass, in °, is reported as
337.5 °
